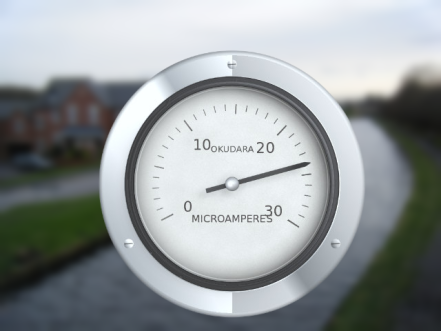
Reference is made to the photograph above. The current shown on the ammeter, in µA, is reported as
24 µA
